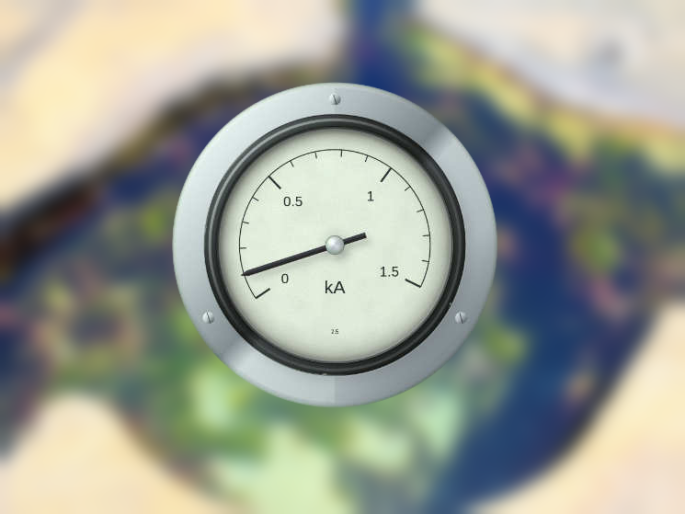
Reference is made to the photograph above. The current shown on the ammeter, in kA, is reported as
0.1 kA
